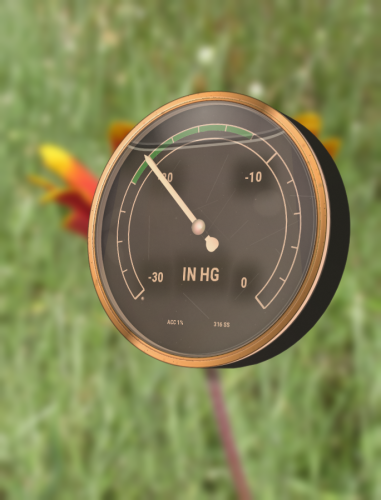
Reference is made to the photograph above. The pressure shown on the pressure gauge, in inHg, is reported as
-20 inHg
